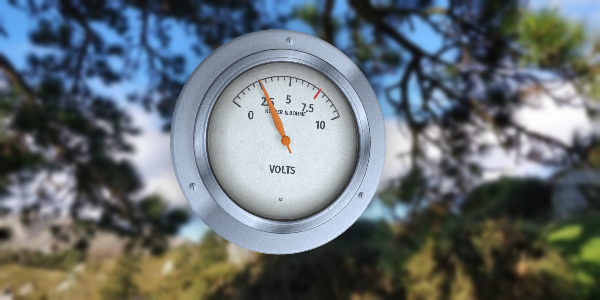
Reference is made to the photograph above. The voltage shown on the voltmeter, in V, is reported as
2.5 V
